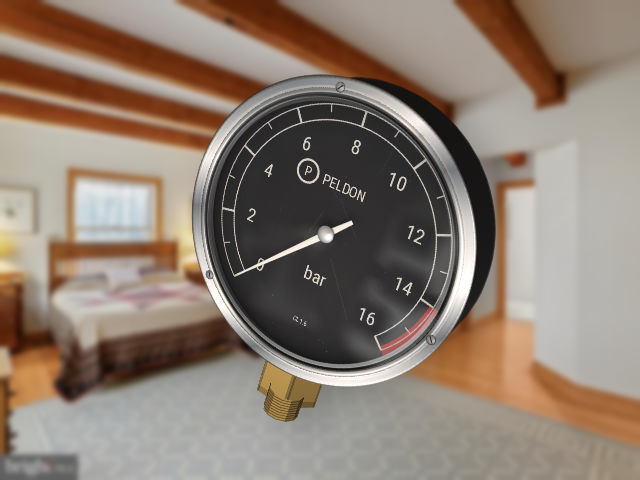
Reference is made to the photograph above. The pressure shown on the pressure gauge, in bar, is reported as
0 bar
